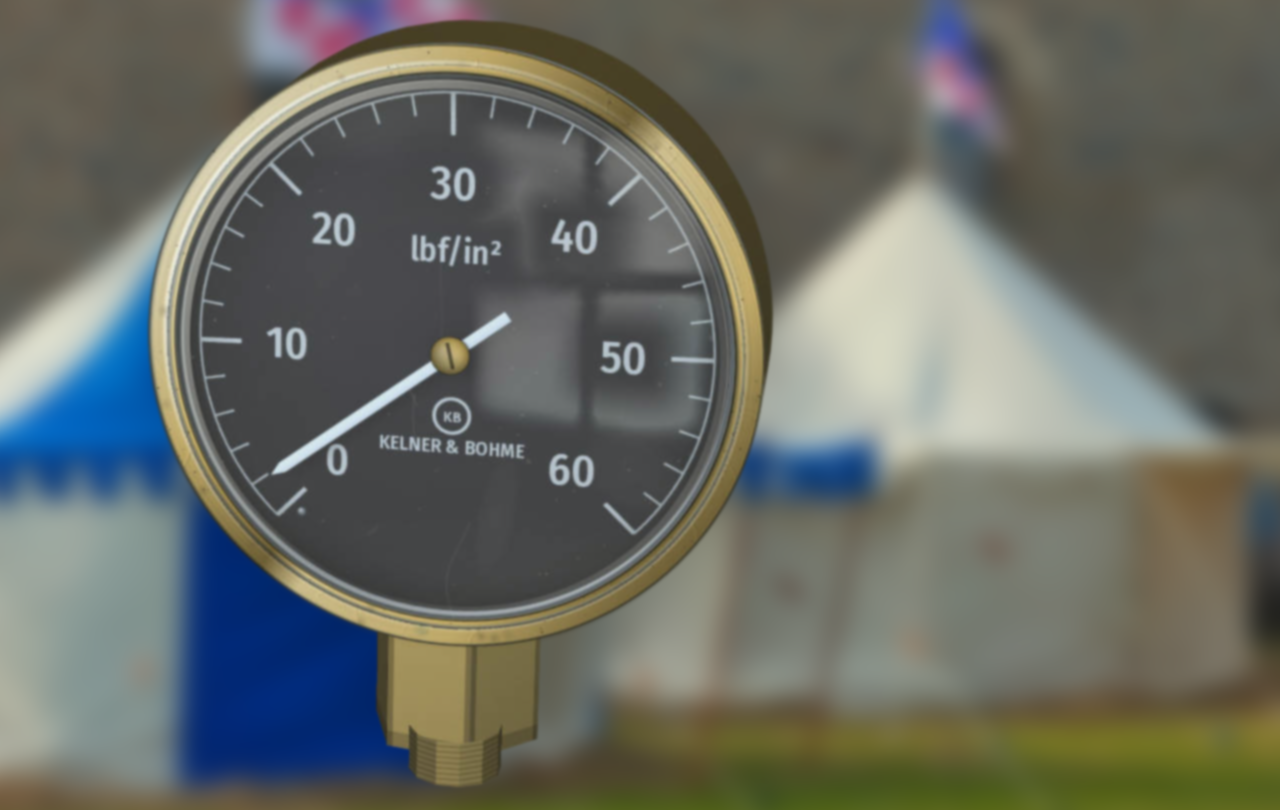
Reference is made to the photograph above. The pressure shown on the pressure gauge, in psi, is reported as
2 psi
